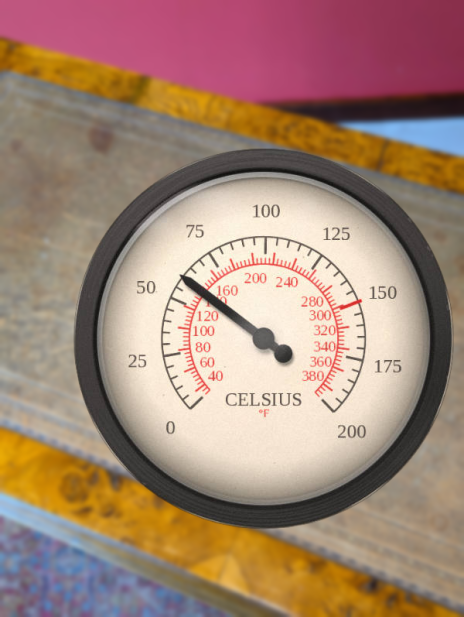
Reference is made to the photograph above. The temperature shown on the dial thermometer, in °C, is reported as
60 °C
